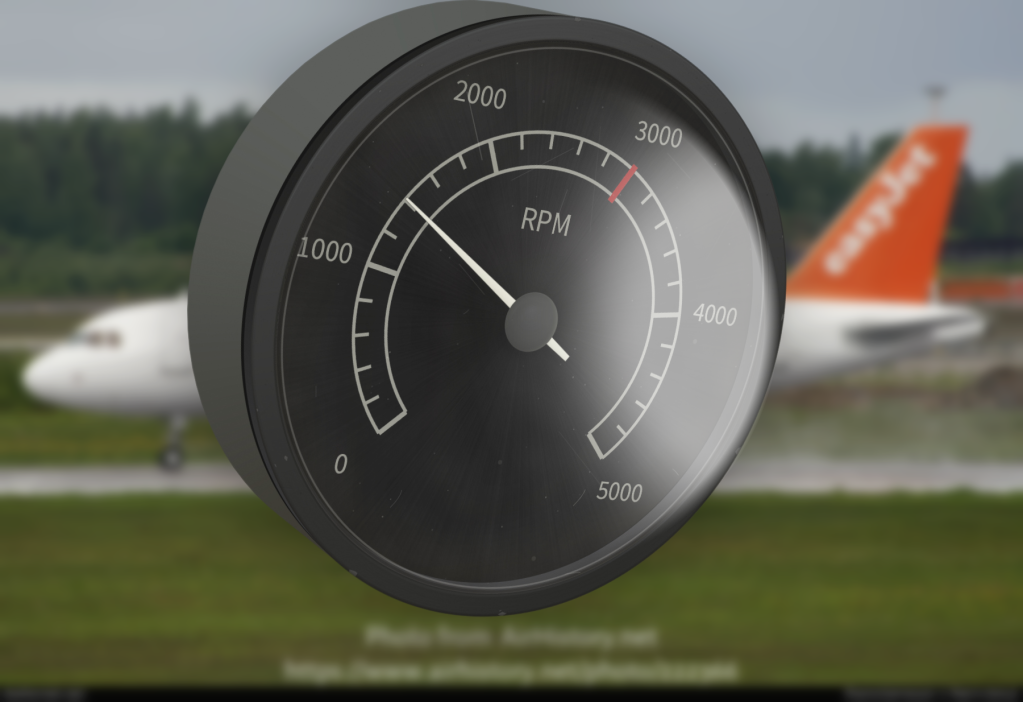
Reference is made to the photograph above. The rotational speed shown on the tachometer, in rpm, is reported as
1400 rpm
